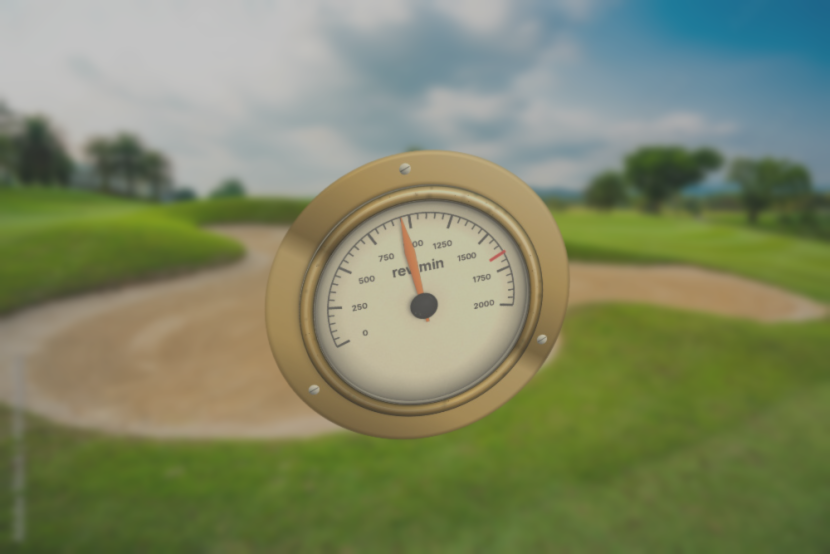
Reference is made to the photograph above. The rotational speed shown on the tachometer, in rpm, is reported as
950 rpm
